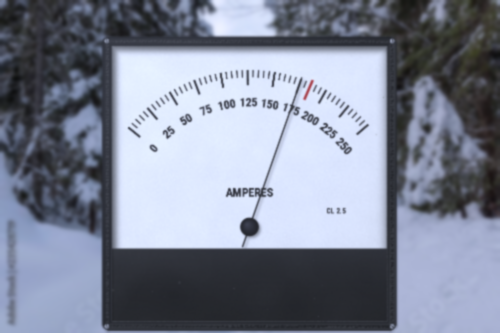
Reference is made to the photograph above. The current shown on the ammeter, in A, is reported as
175 A
